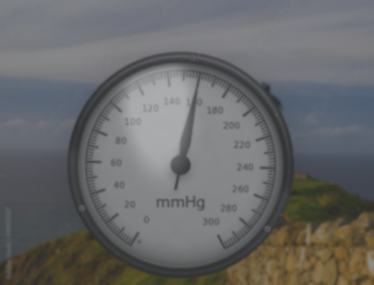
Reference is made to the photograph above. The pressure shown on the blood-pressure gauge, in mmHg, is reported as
160 mmHg
